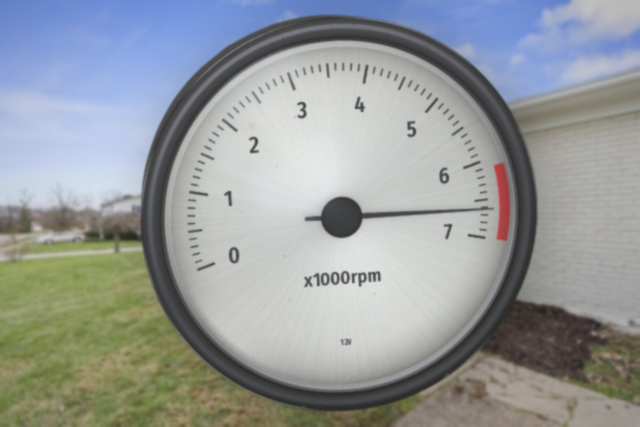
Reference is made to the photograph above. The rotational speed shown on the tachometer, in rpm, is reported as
6600 rpm
